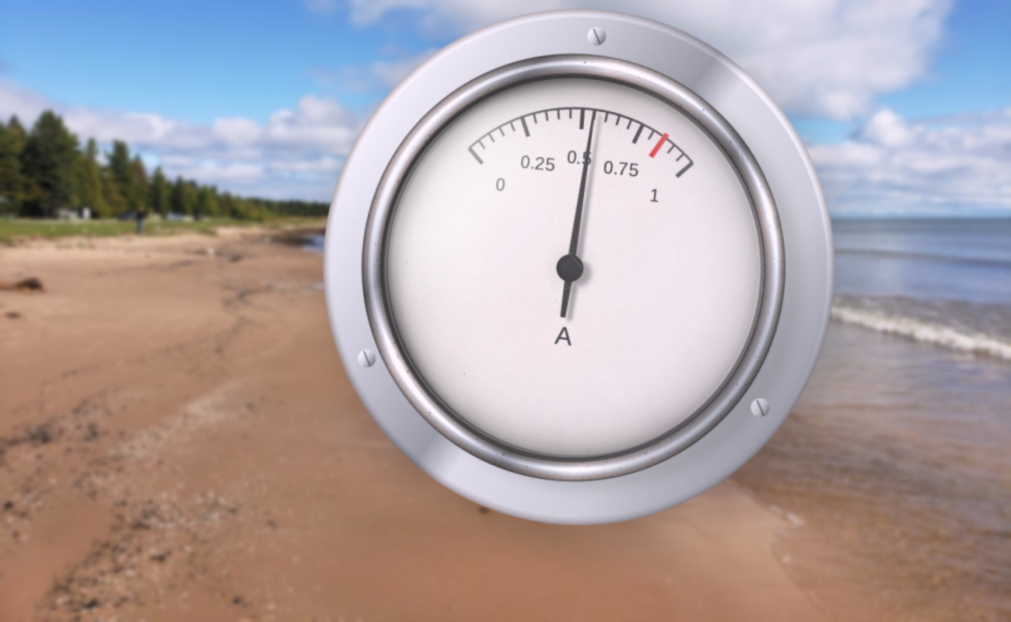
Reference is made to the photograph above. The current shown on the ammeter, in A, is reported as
0.55 A
